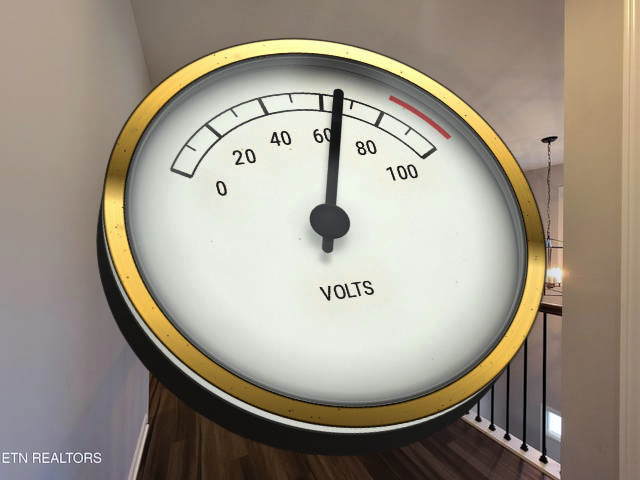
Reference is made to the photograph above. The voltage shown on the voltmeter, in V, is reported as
65 V
